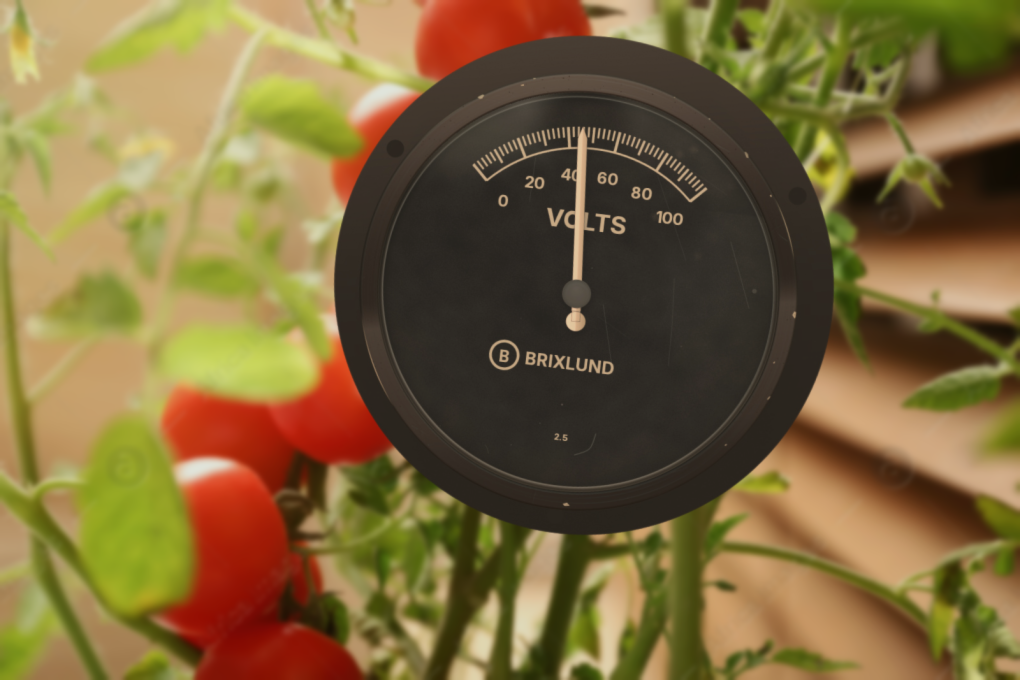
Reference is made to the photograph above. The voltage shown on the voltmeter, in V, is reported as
46 V
